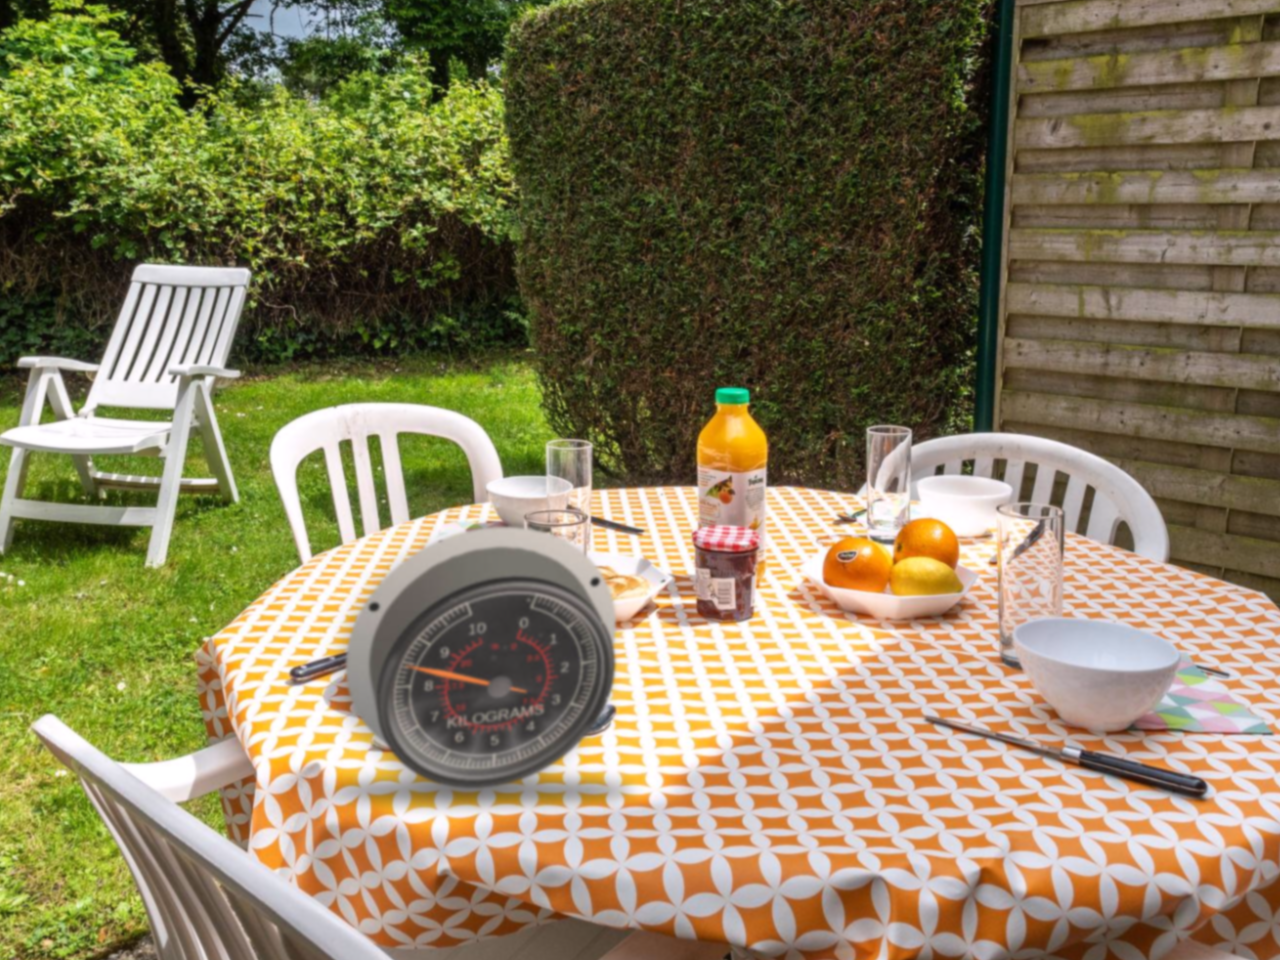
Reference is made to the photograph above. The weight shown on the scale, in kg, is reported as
8.5 kg
